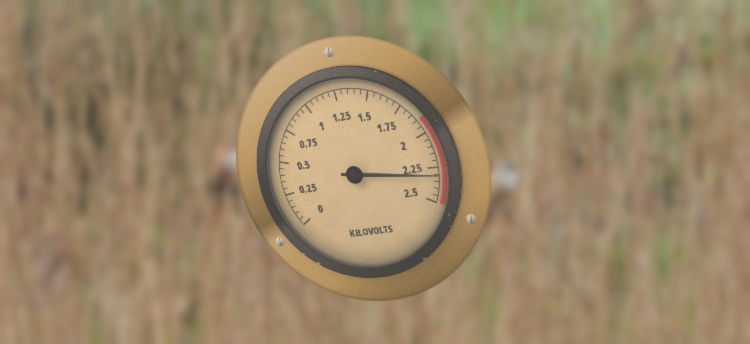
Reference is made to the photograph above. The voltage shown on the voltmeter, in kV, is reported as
2.3 kV
